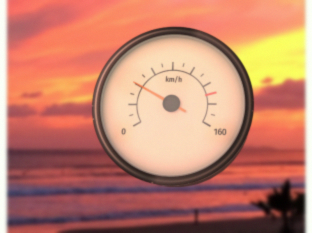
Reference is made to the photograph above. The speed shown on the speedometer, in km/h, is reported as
40 km/h
